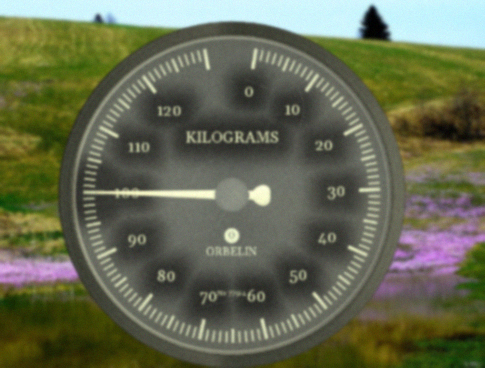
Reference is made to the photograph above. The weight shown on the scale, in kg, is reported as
100 kg
